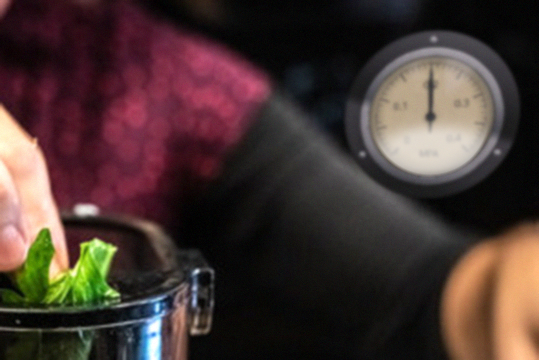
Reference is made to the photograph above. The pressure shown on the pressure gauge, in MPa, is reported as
0.2 MPa
